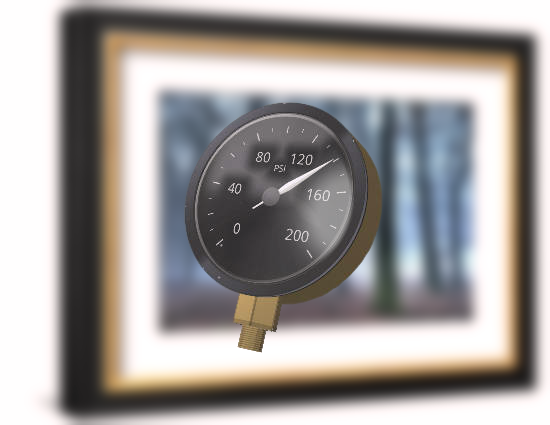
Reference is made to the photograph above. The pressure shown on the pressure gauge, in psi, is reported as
140 psi
